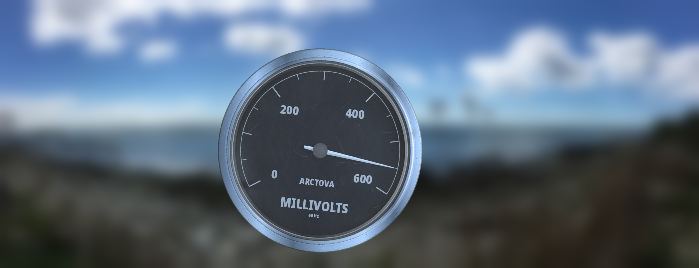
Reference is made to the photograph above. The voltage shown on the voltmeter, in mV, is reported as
550 mV
